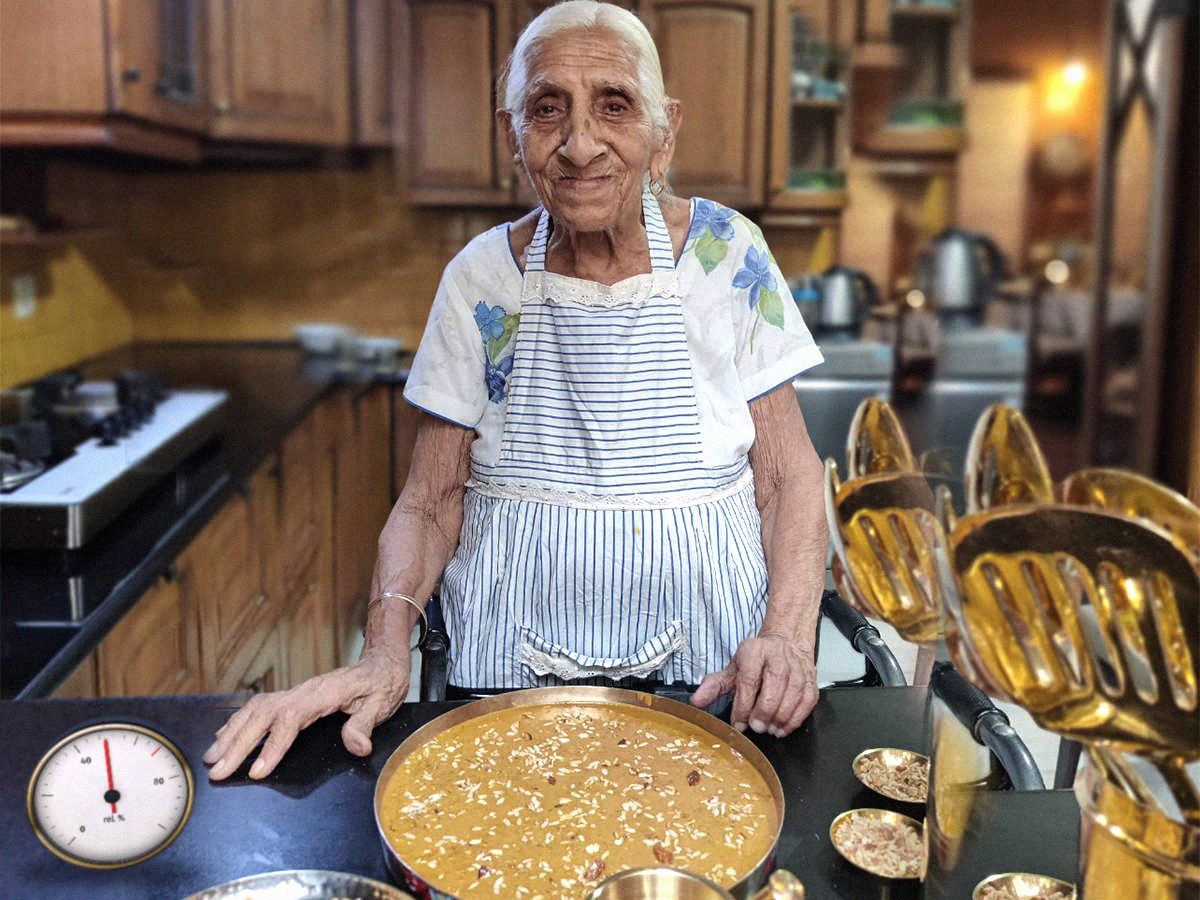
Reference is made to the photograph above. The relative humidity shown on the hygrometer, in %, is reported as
50 %
